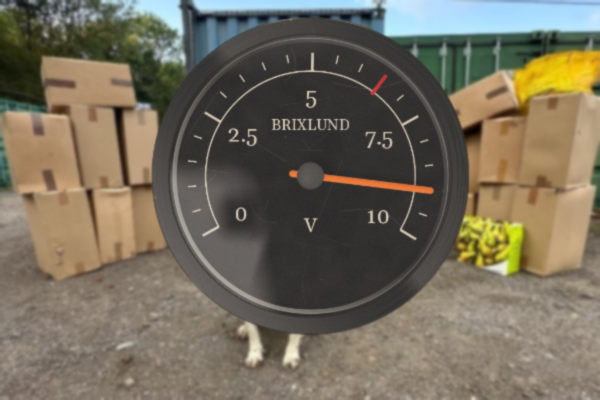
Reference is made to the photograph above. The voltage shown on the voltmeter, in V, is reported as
9 V
